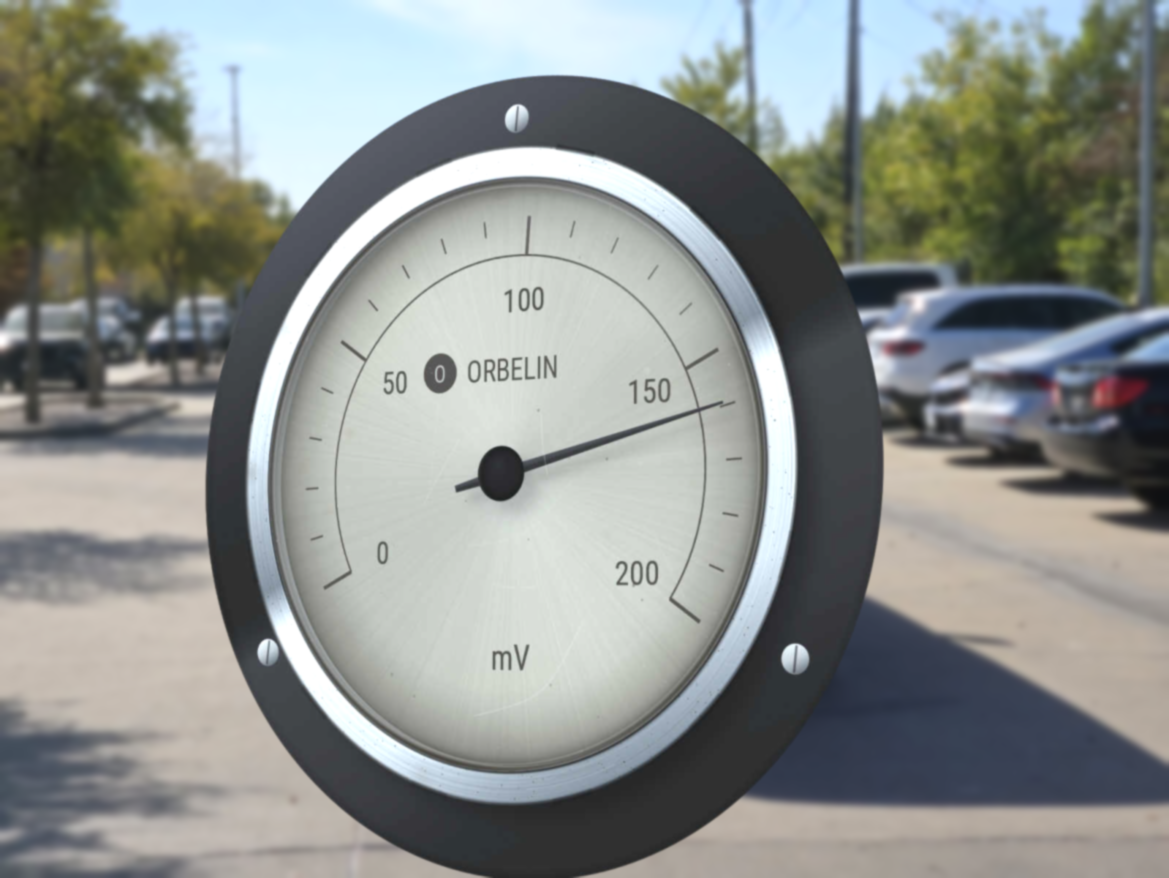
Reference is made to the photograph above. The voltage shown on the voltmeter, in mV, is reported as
160 mV
